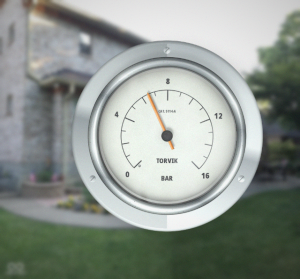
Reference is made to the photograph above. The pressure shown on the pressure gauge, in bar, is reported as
6.5 bar
